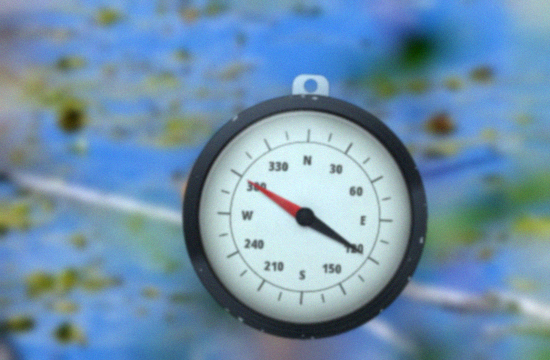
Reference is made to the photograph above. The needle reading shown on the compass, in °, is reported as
300 °
